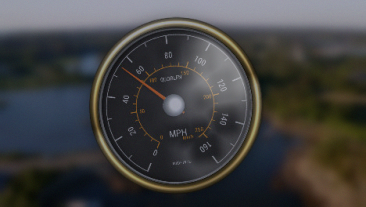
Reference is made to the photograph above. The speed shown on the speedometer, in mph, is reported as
55 mph
